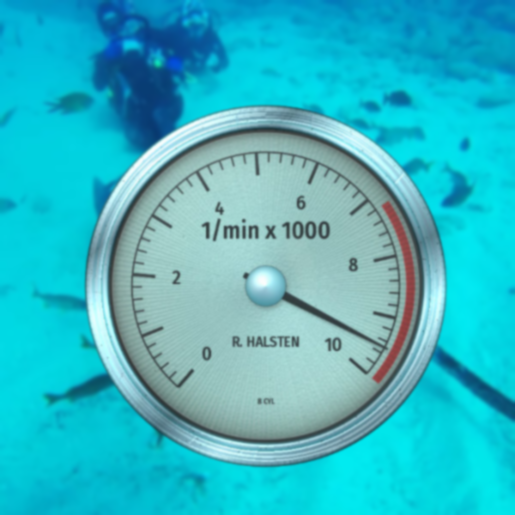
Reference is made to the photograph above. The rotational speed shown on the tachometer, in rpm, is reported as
9500 rpm
